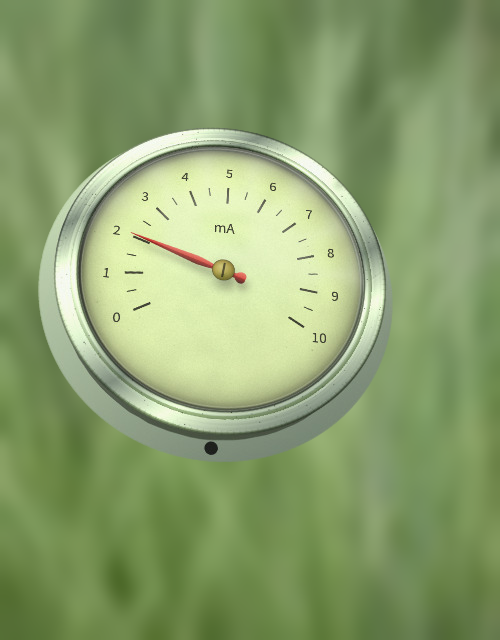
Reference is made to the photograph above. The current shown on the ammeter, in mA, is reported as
2 mA
